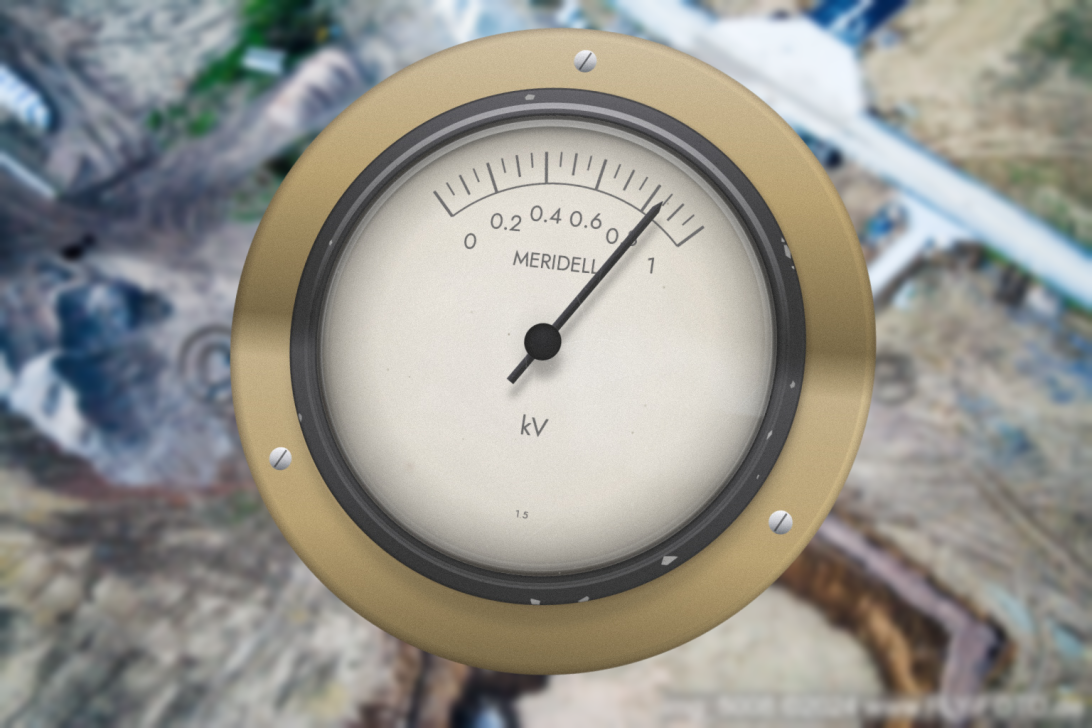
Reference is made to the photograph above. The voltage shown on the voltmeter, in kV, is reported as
0.85 kV
